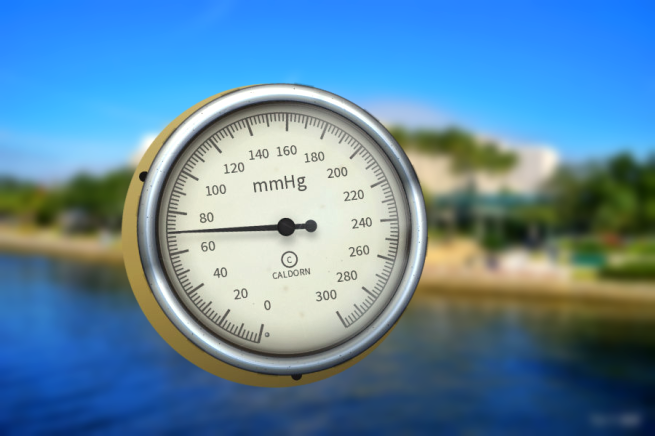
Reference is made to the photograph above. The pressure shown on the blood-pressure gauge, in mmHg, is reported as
70 mmHg
